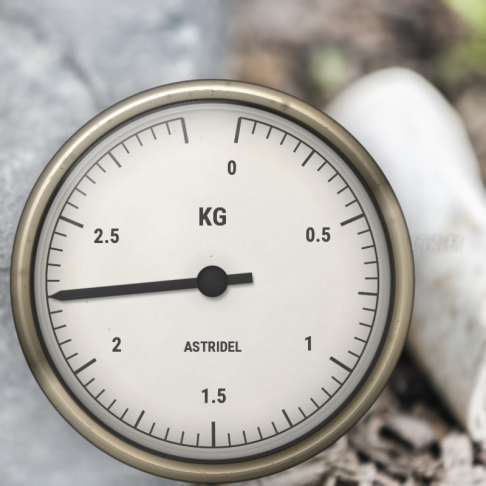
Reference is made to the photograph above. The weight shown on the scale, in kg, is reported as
2.25 kg
